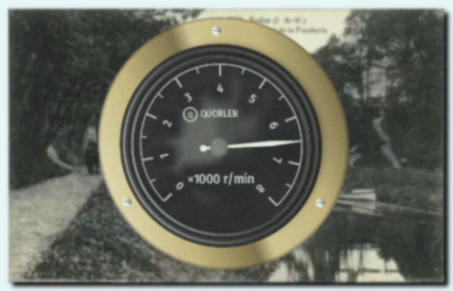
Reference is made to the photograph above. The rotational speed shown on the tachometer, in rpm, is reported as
6500 rpm
